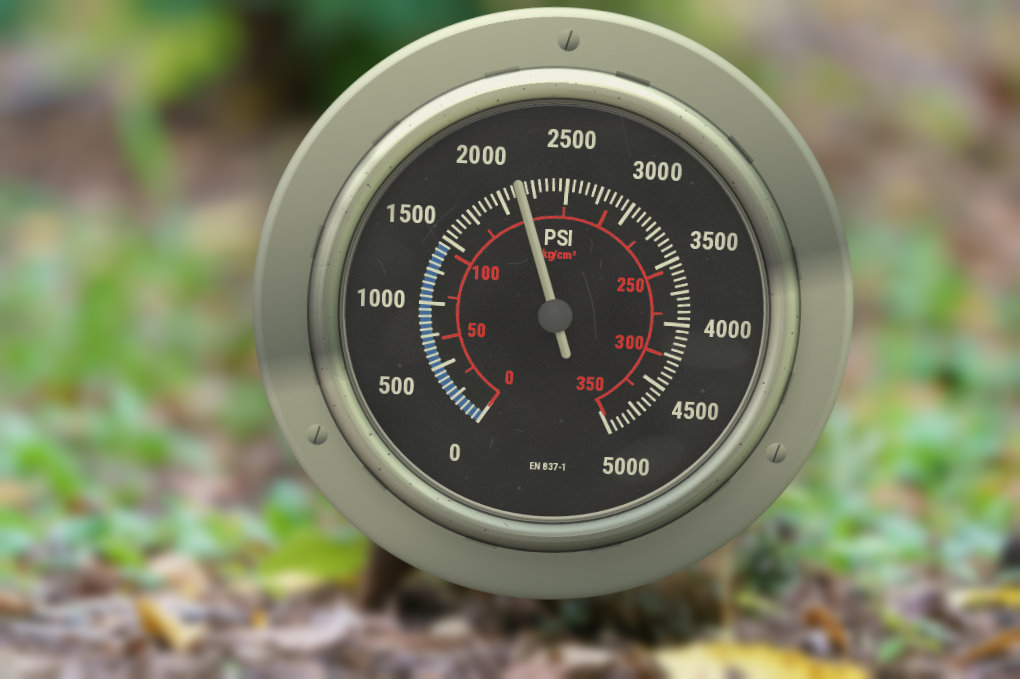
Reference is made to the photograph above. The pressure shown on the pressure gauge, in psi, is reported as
2150 psi
